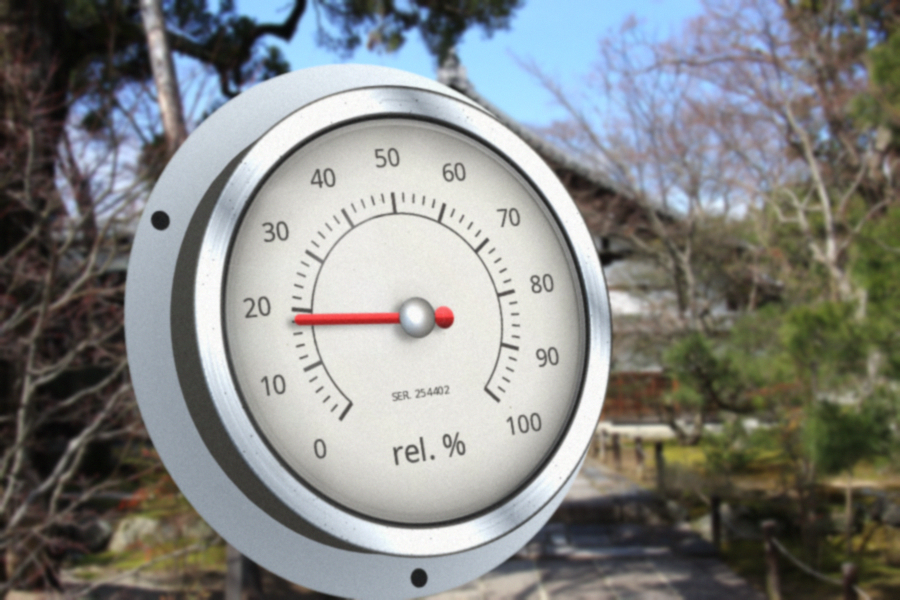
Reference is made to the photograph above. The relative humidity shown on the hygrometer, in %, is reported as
18 %
